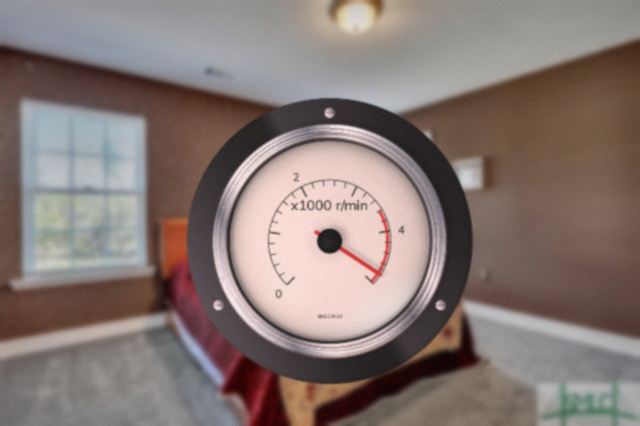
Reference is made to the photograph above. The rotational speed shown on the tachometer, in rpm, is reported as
4800 rpm
